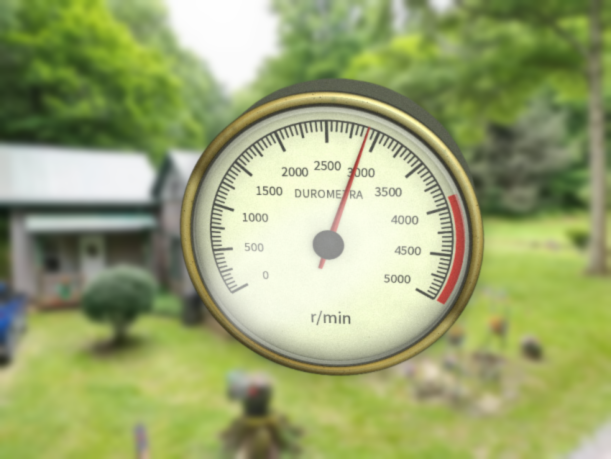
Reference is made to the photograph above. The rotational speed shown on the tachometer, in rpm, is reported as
2900 rpm
